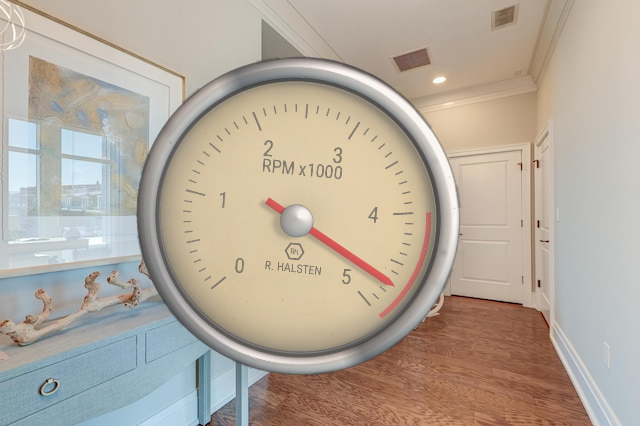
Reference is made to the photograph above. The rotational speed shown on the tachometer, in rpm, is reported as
4700 rpm
